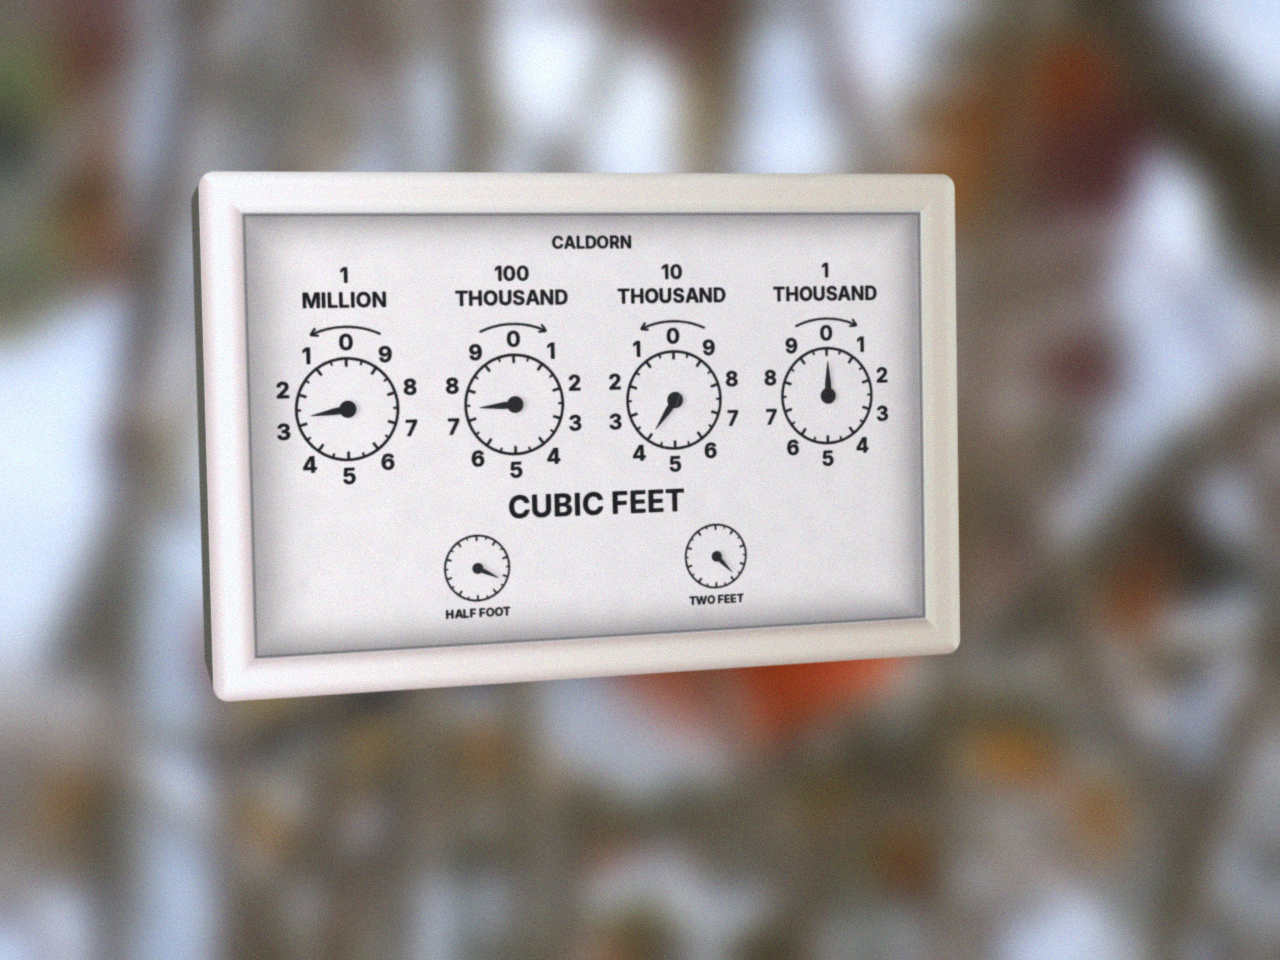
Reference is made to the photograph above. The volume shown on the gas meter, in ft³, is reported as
274000 ft³
